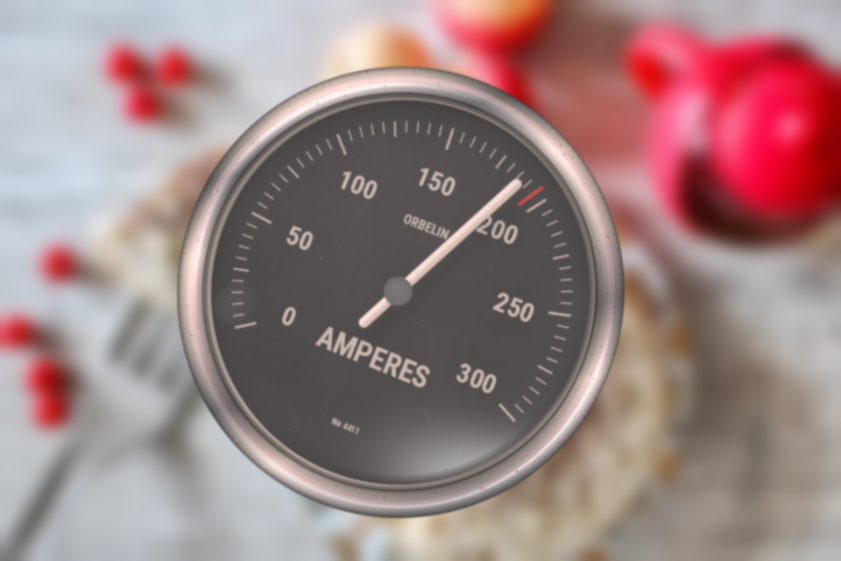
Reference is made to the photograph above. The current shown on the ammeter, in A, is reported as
187.5 A
